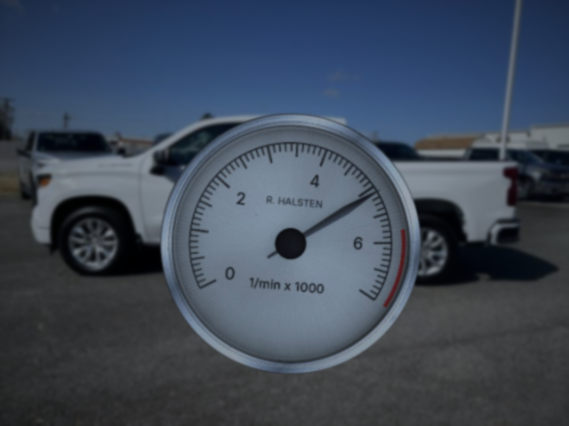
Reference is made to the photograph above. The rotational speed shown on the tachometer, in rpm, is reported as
5100 rpm
